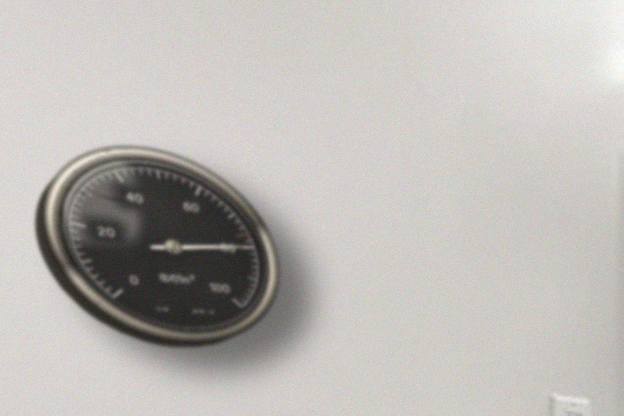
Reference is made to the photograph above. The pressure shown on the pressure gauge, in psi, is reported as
80 psi
